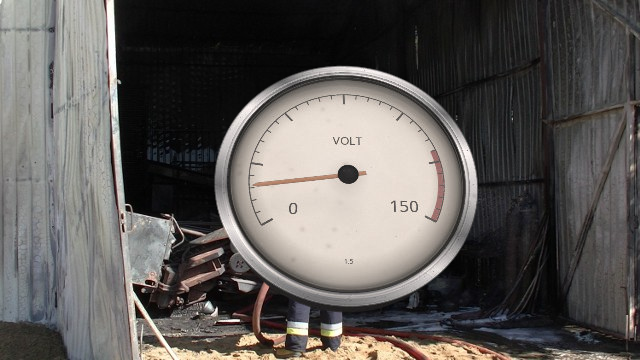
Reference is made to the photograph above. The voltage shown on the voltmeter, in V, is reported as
15 V
